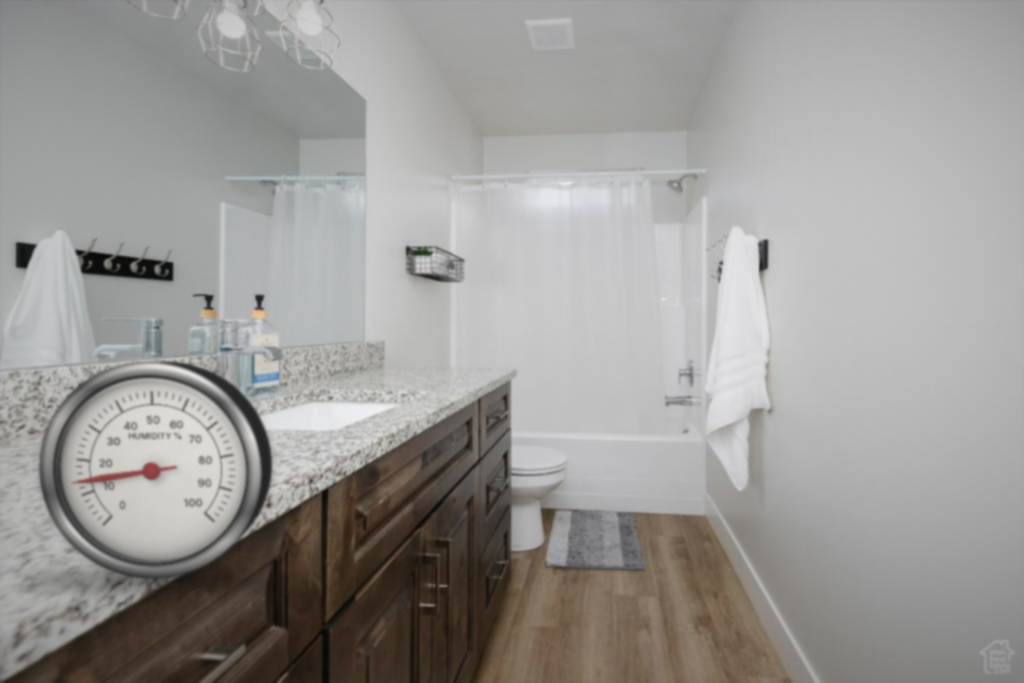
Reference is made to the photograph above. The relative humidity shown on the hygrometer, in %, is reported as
14 %
